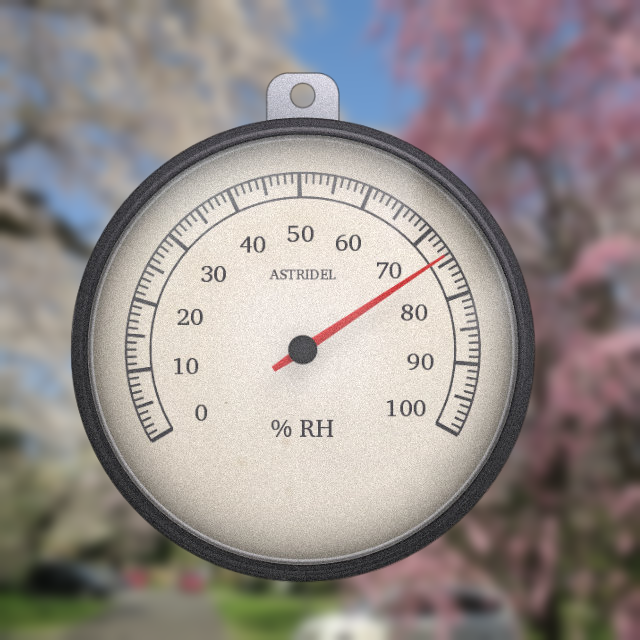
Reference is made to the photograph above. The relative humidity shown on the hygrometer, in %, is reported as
74 %
